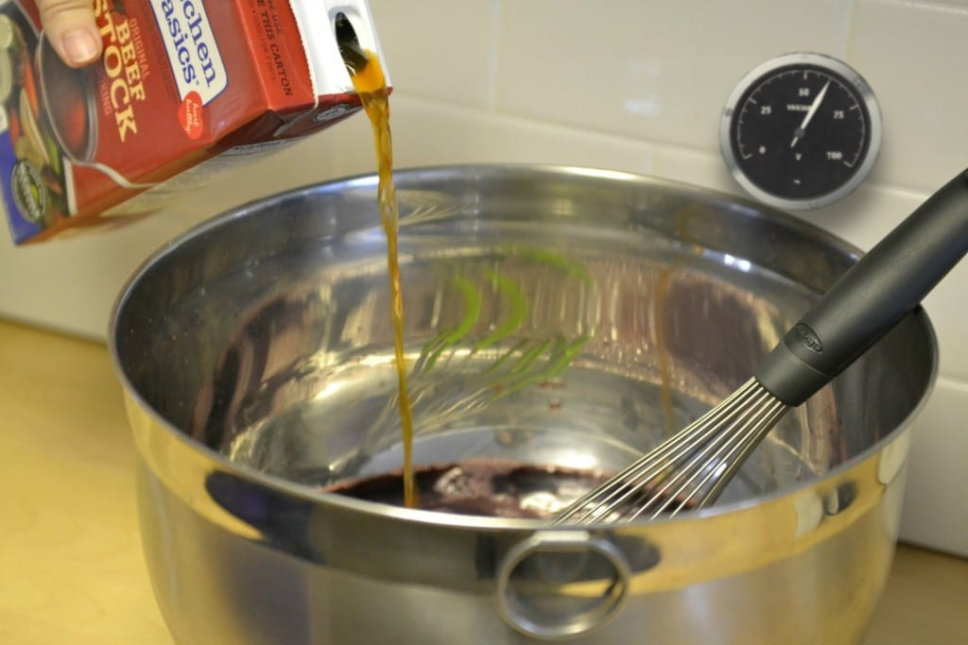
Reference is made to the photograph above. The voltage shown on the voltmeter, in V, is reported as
60 V
